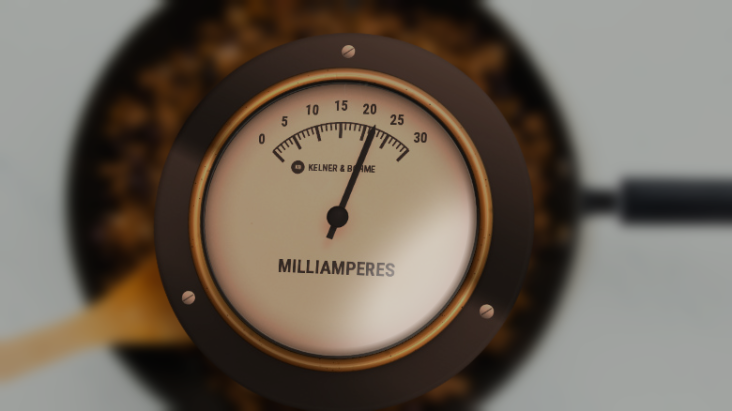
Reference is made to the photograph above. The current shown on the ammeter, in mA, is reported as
22 mA
